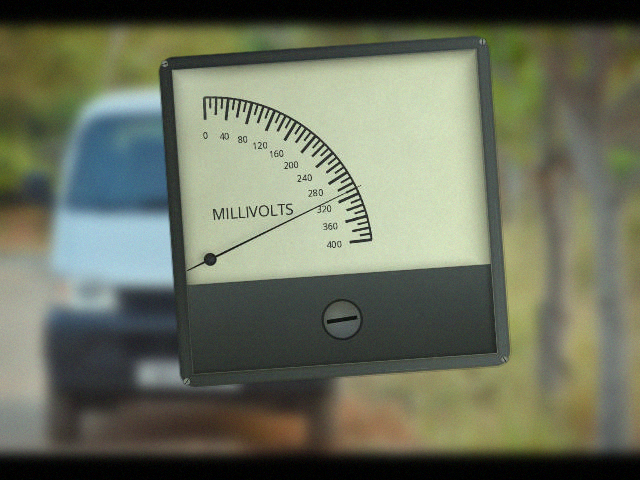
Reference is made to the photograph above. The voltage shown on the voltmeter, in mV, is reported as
310 mV
